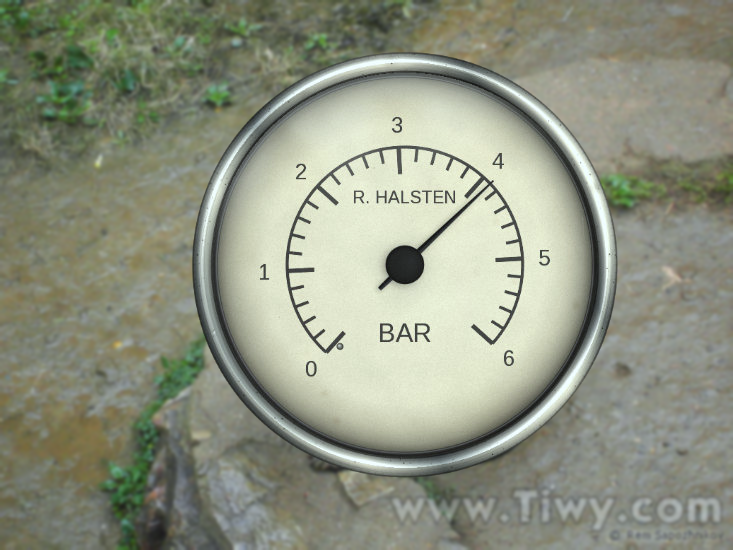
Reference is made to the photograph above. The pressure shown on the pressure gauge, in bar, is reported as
4.1 bar
